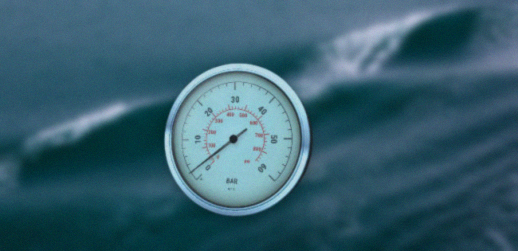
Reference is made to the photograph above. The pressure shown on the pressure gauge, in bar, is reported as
2 bar
